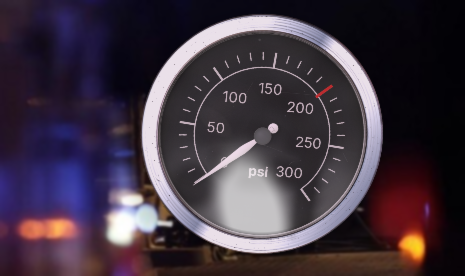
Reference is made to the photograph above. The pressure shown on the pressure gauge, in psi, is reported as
0 psi
